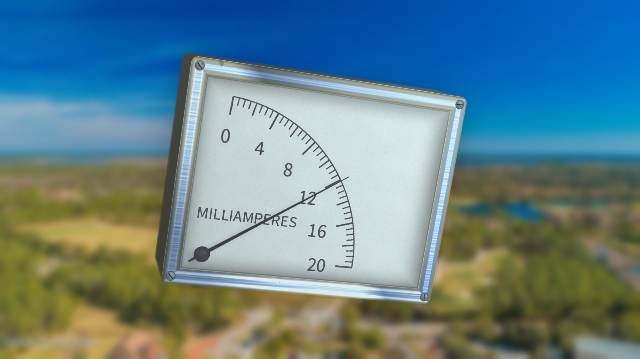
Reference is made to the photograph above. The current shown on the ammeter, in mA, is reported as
12 mA
